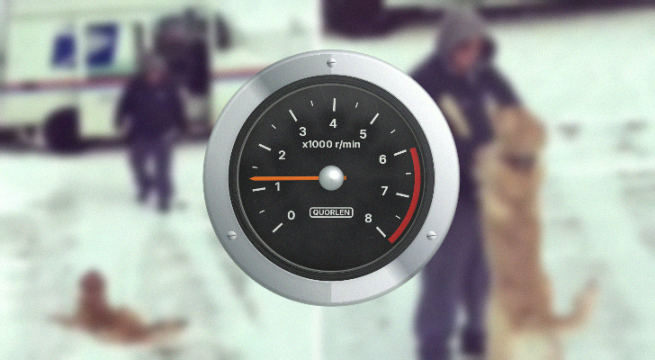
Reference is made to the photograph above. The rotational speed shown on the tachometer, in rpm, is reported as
1250 rpm
